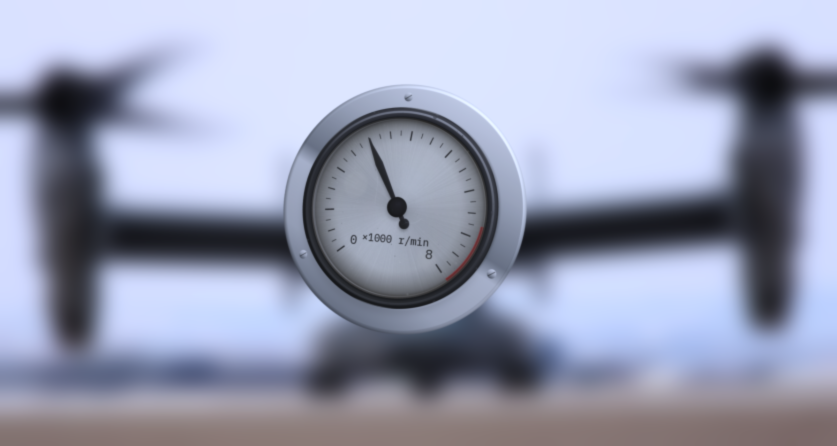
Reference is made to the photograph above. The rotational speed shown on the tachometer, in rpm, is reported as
3000 rpm
